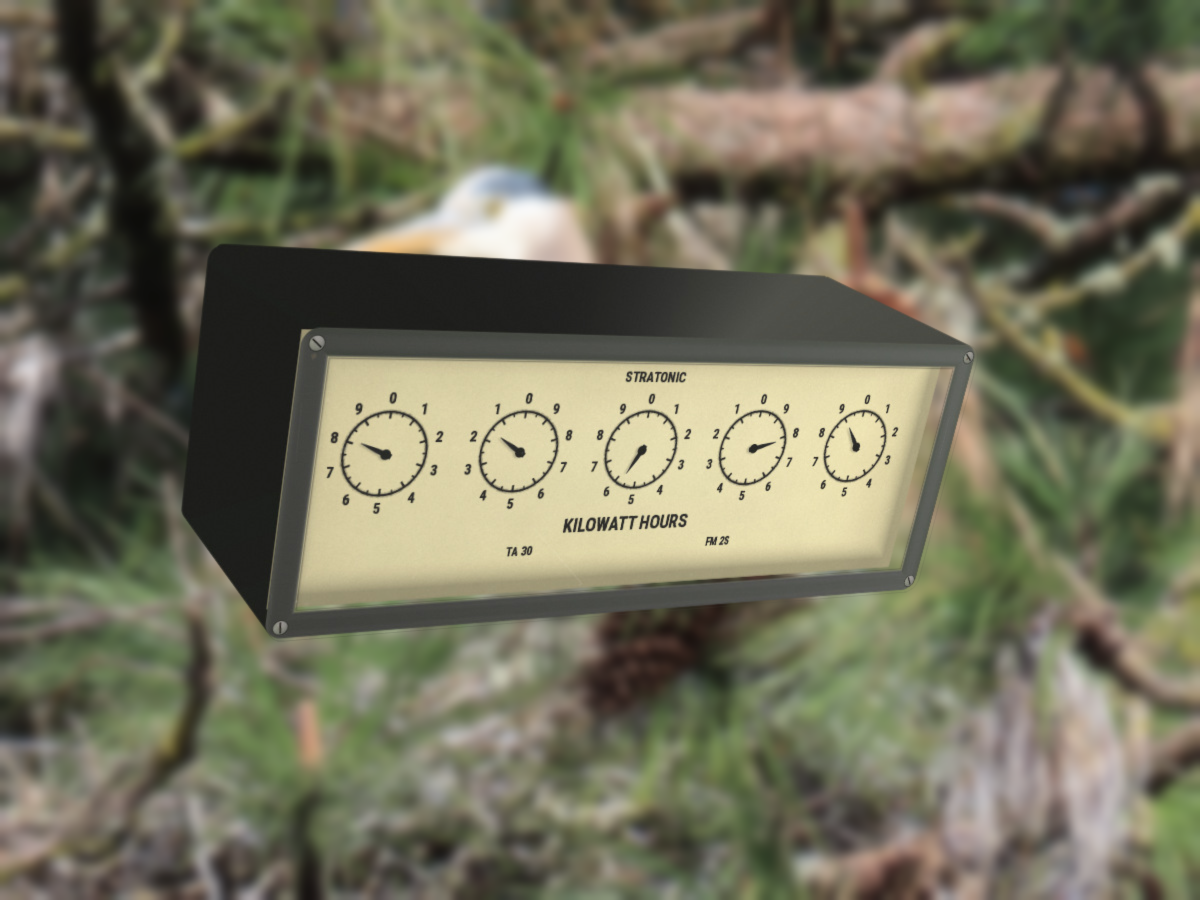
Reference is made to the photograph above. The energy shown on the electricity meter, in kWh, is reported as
81579 kWh
